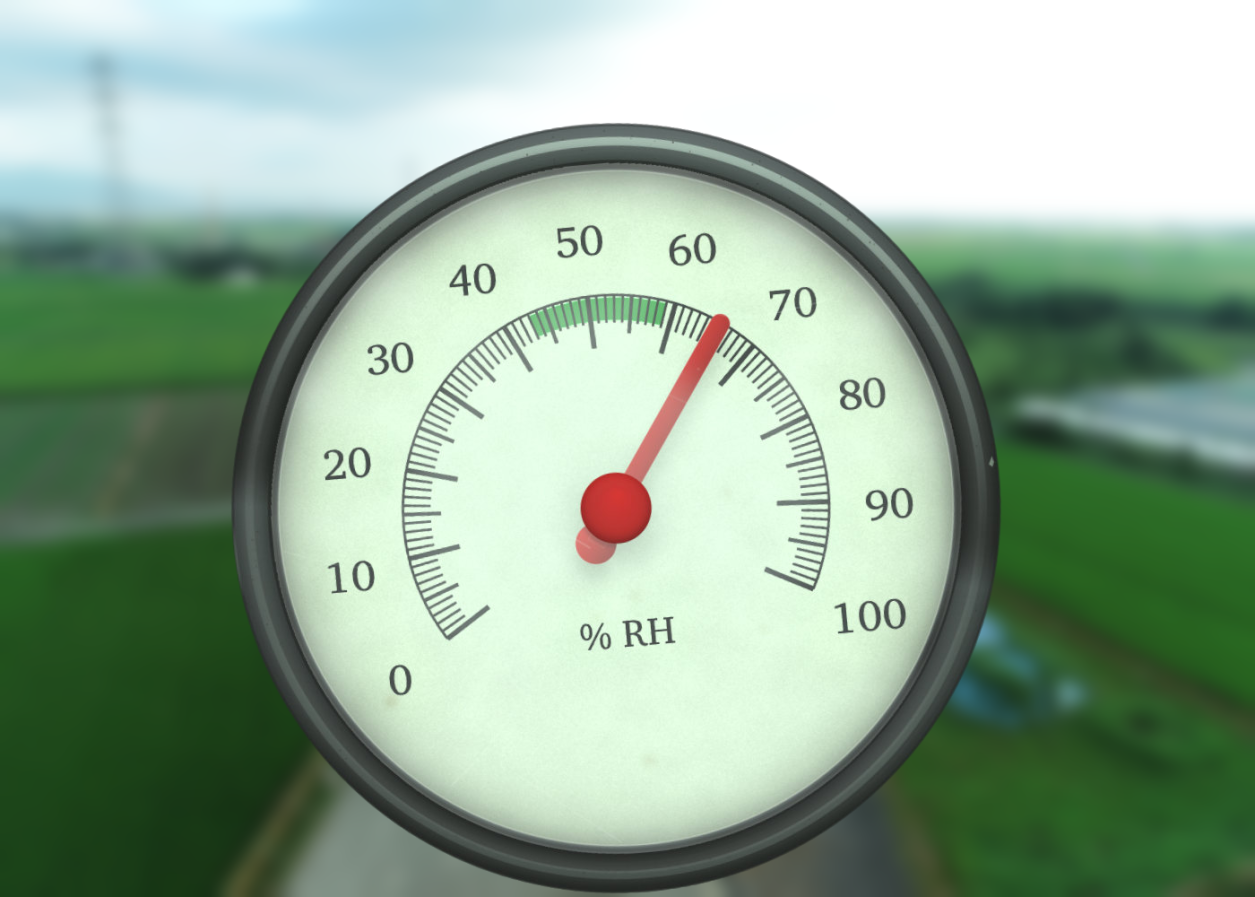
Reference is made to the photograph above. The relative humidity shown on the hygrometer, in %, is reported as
65.5 %
